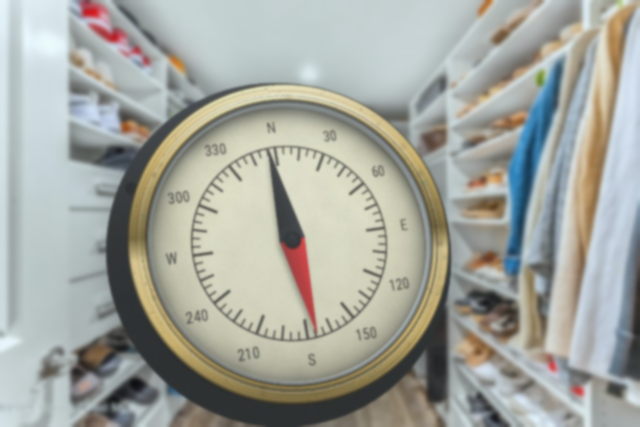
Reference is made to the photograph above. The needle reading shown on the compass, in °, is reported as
175 °
